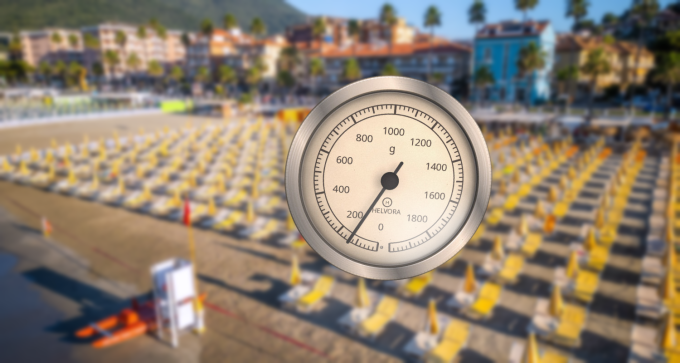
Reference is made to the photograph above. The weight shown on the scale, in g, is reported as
140 g
